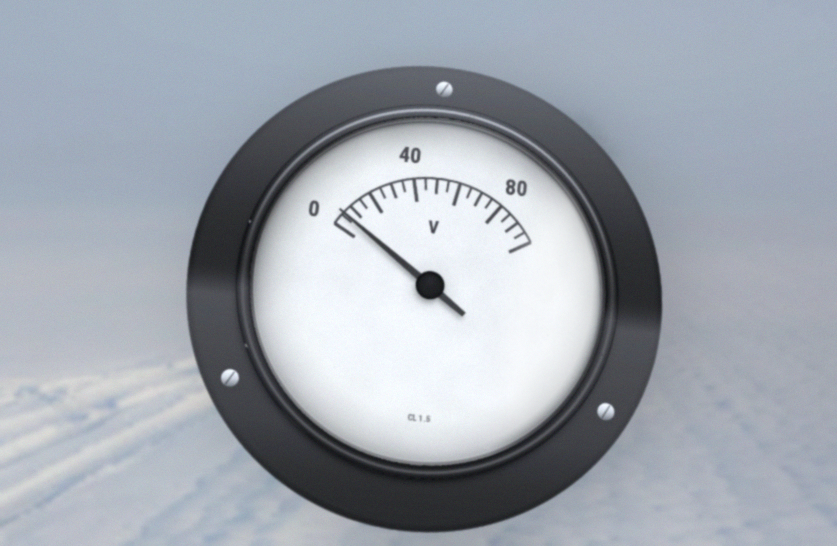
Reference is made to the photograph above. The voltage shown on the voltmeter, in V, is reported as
5 V
